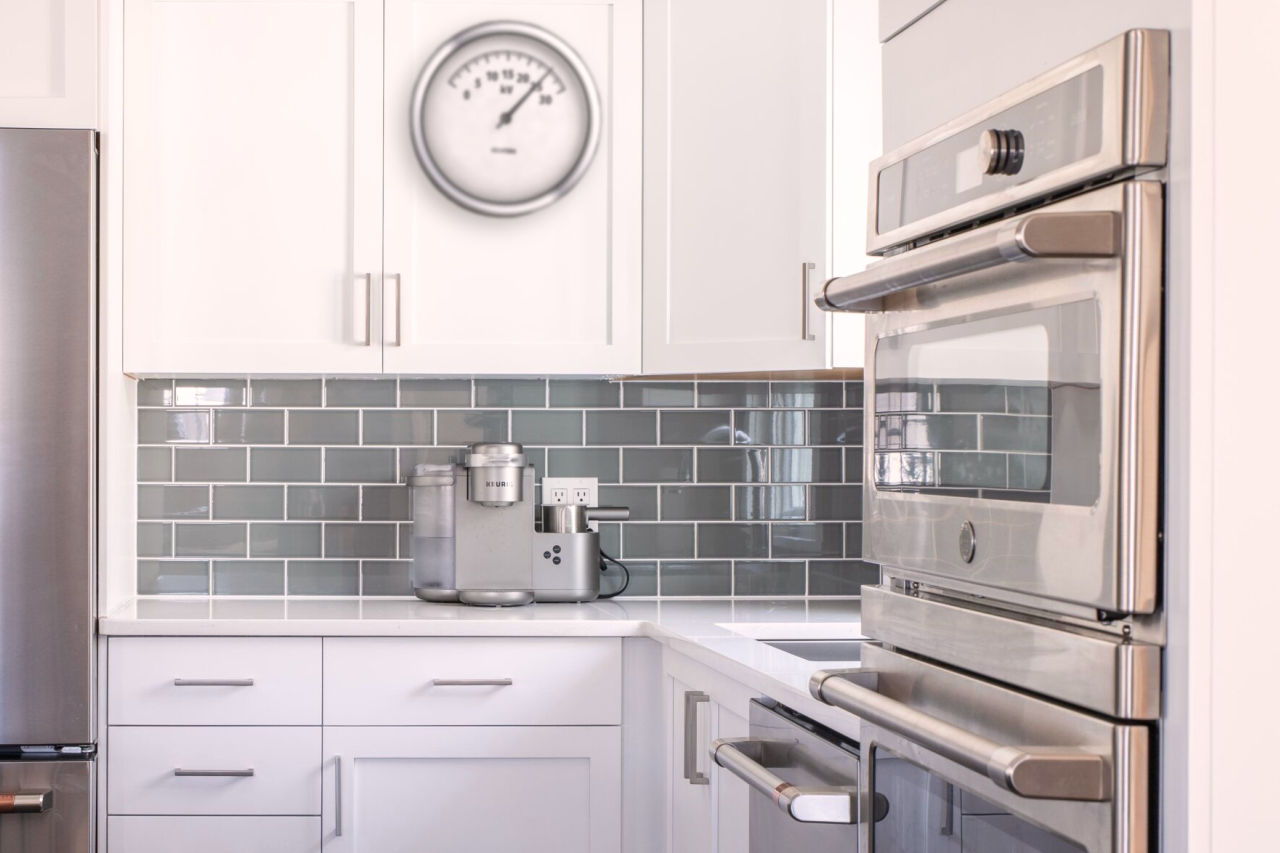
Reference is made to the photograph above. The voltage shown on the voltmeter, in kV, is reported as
25 kV
